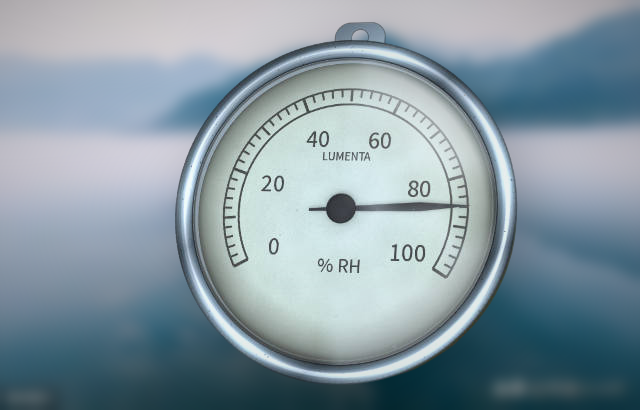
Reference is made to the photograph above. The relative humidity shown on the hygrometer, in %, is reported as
86 %
